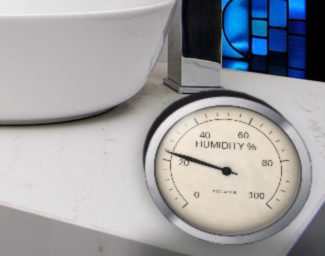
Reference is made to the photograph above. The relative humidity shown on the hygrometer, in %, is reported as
24 %
